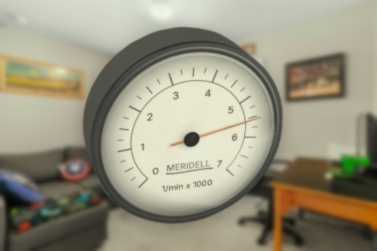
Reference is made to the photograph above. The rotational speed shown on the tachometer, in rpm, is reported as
5500 rpm
